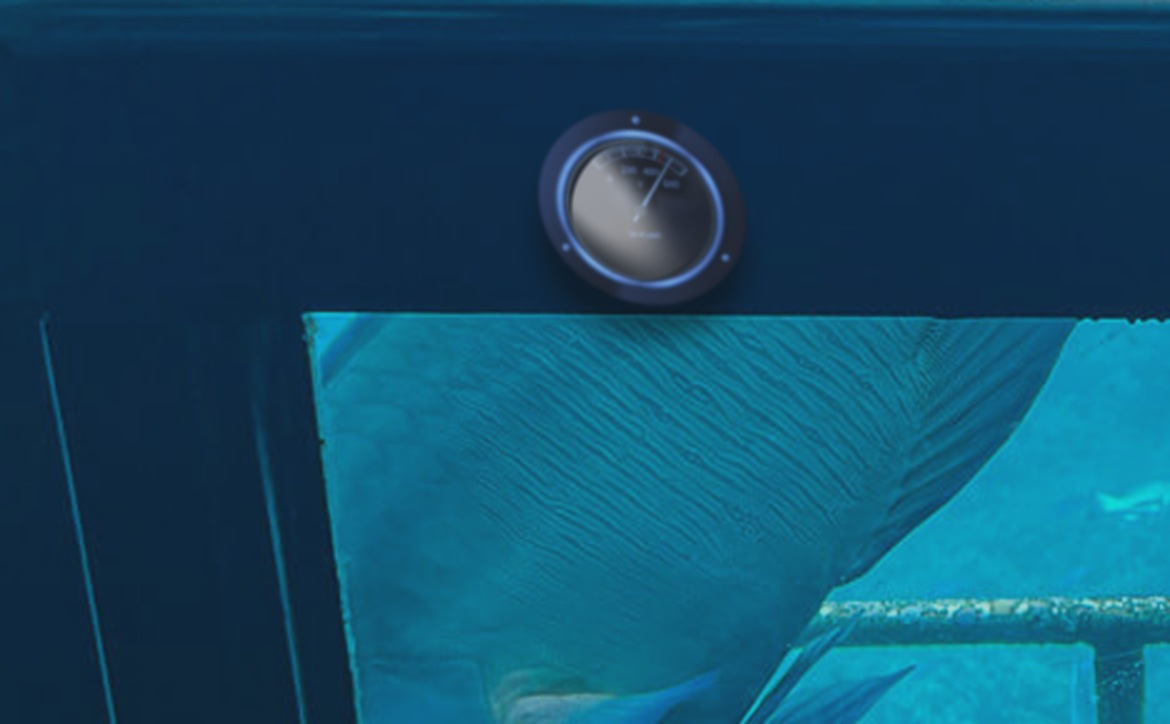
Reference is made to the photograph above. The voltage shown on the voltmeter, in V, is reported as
500 V
